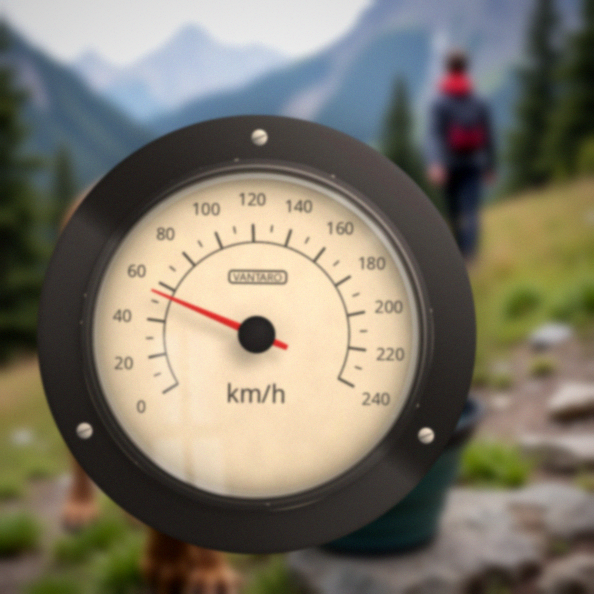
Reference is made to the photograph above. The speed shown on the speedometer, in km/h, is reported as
55 km/h
